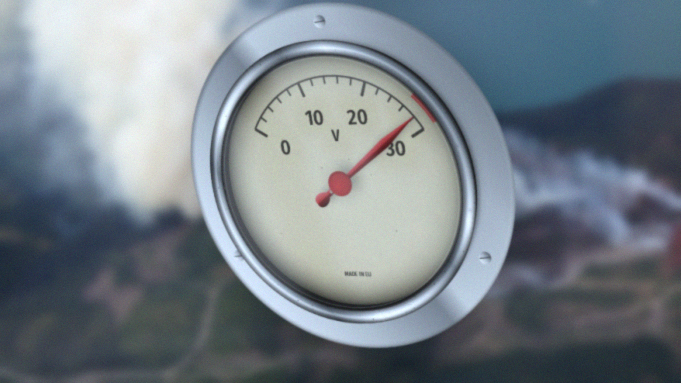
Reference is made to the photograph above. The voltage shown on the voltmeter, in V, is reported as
28 V
